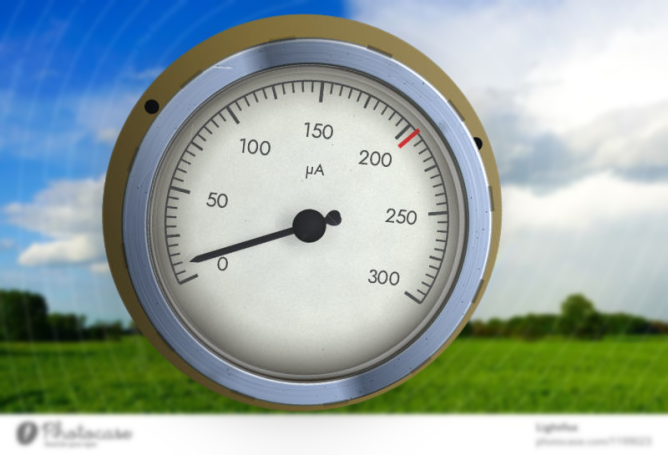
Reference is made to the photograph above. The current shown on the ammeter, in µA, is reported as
10 µA
